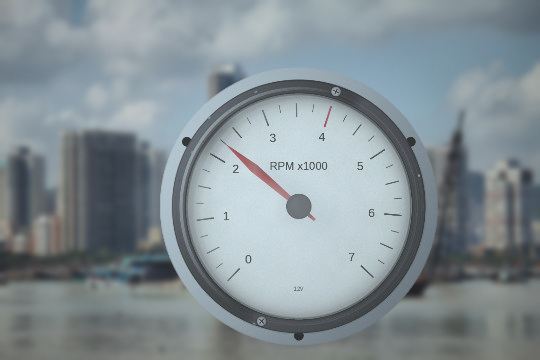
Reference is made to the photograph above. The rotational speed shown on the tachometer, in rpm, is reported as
2250 rpm
